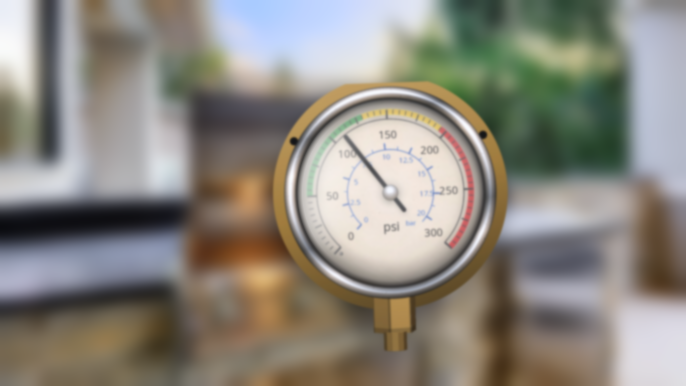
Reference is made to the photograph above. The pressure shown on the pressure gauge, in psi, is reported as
110 psi
